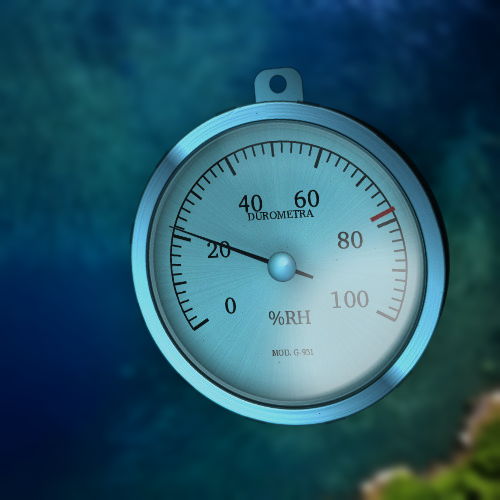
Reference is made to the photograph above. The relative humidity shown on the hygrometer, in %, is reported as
22 %
